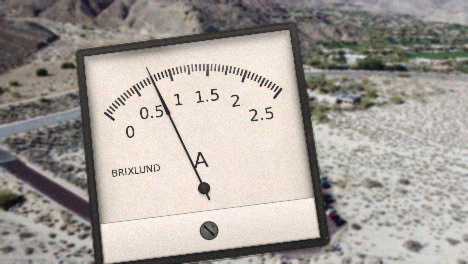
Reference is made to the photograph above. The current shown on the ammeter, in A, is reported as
0.75 A
